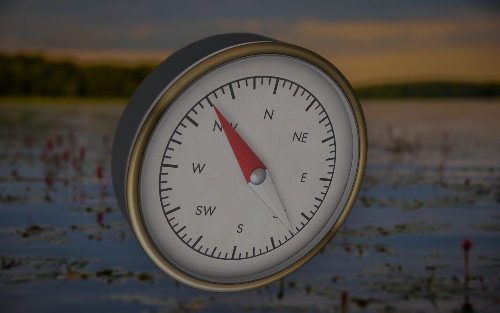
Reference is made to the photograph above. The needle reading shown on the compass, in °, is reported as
315 °
